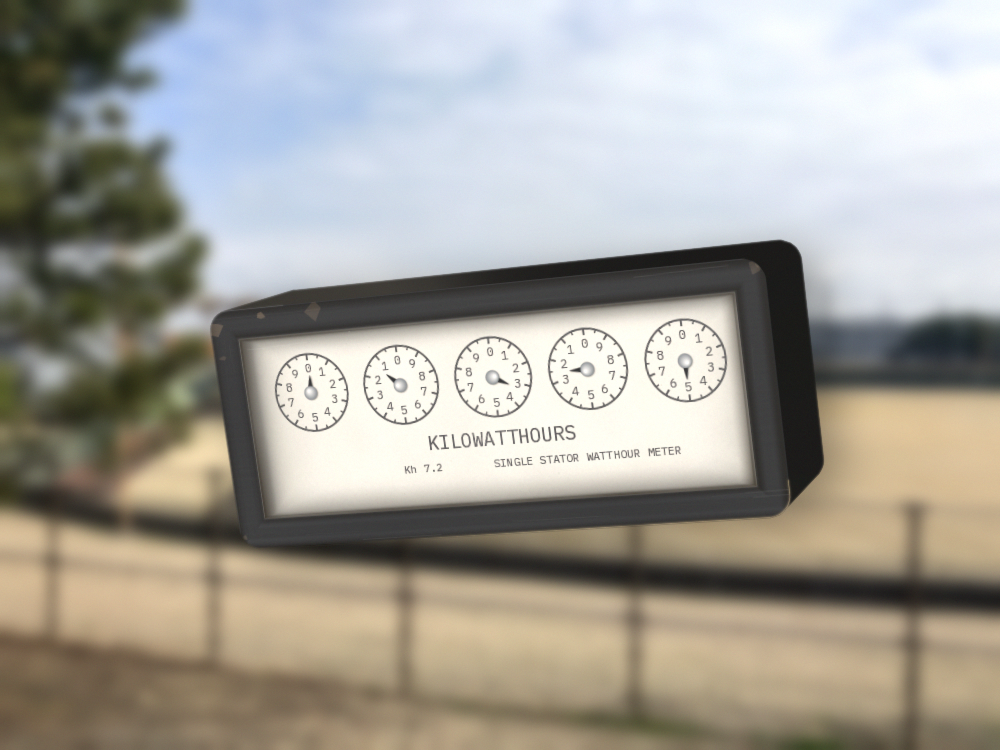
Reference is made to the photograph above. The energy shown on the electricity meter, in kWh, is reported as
1325 kWh
